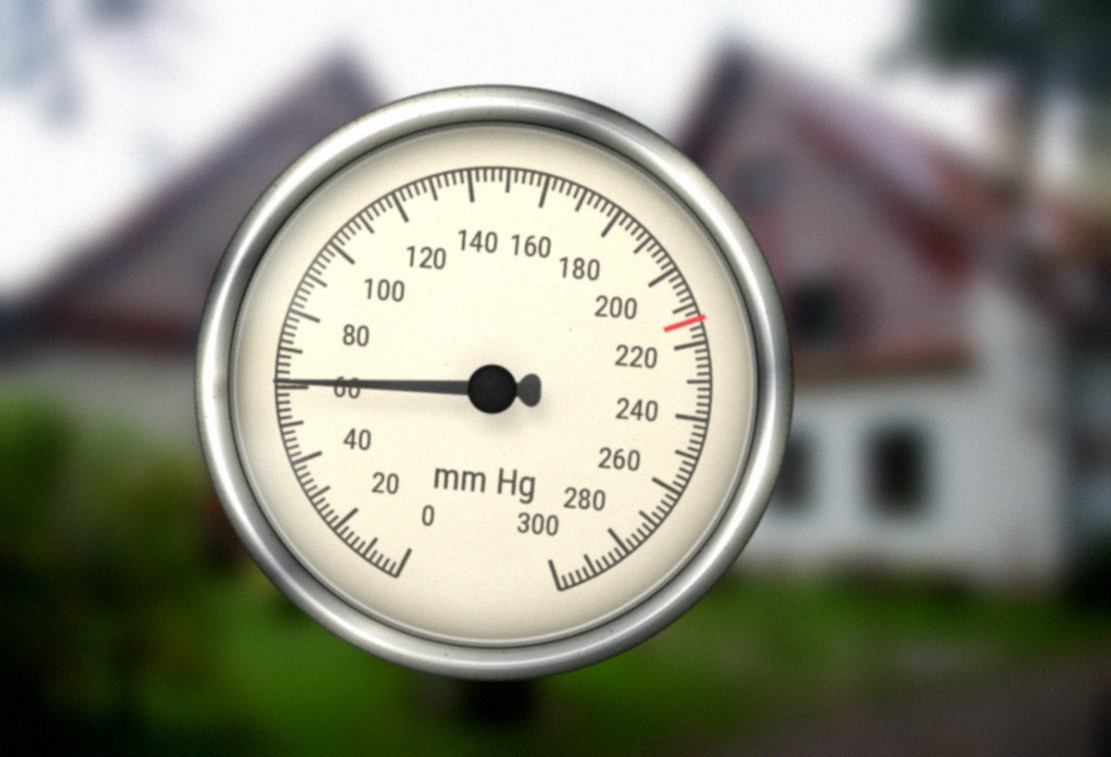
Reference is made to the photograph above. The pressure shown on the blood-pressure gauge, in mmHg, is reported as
62 mmHg
